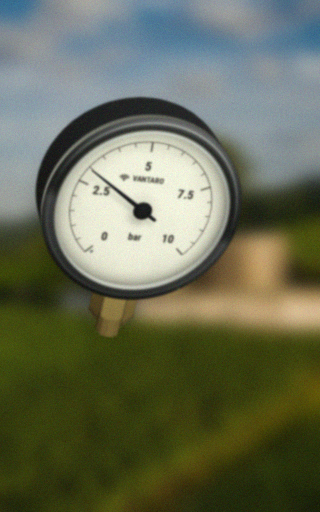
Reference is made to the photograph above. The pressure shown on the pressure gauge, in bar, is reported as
3 bar
